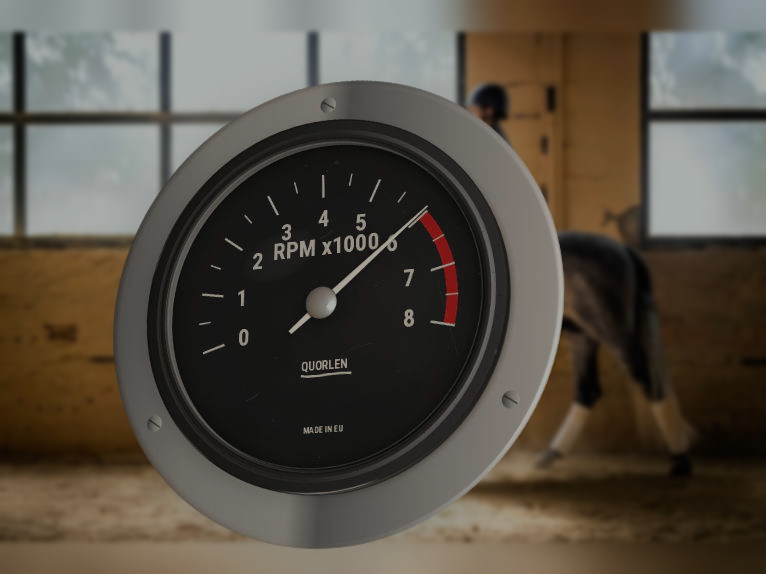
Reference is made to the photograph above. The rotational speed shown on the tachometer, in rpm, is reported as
6000 rpm
